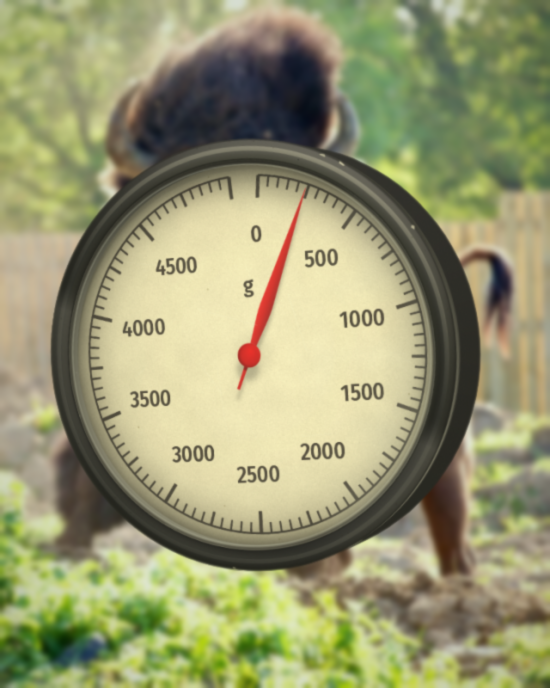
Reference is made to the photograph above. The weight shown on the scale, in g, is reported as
250 g
